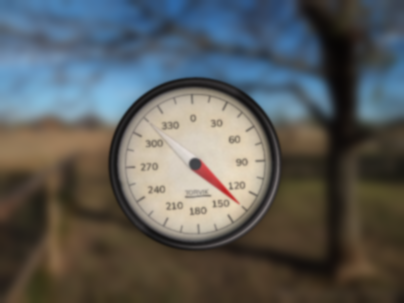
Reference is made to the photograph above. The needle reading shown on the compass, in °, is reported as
135 °
